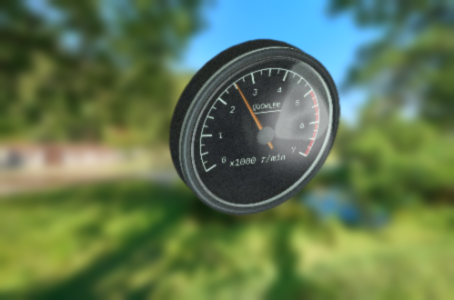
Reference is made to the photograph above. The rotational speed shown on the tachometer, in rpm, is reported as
2500 rpm
